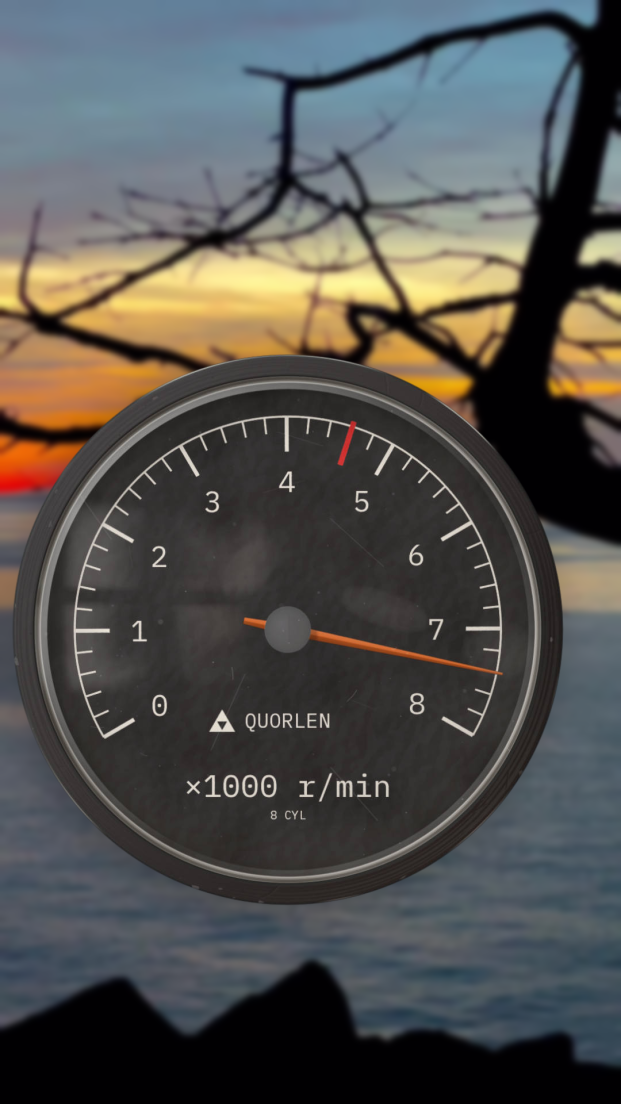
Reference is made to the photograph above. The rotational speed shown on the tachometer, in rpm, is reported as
7400 rpm
